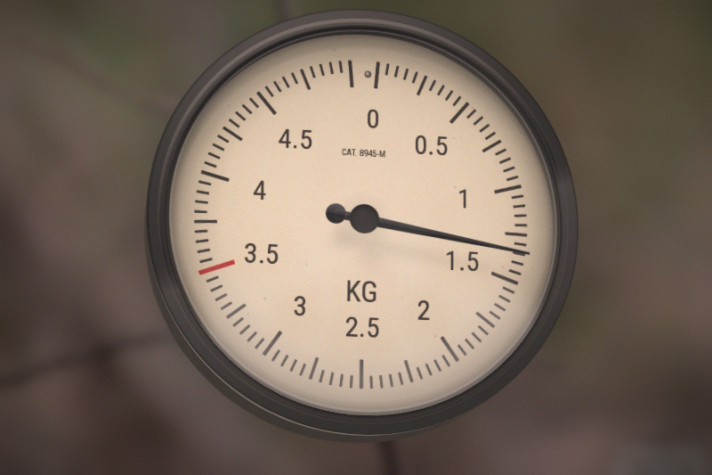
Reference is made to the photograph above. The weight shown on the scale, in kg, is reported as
1.35 kg
